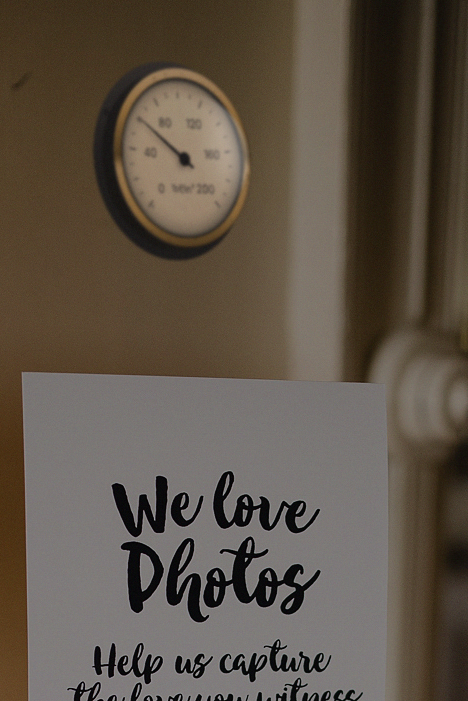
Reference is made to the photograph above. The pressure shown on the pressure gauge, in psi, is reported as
60 psi
